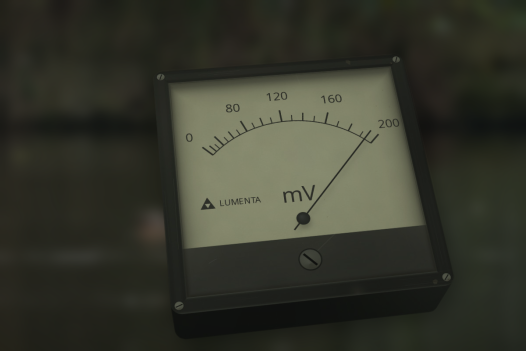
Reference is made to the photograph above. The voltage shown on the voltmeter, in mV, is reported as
195 mV
